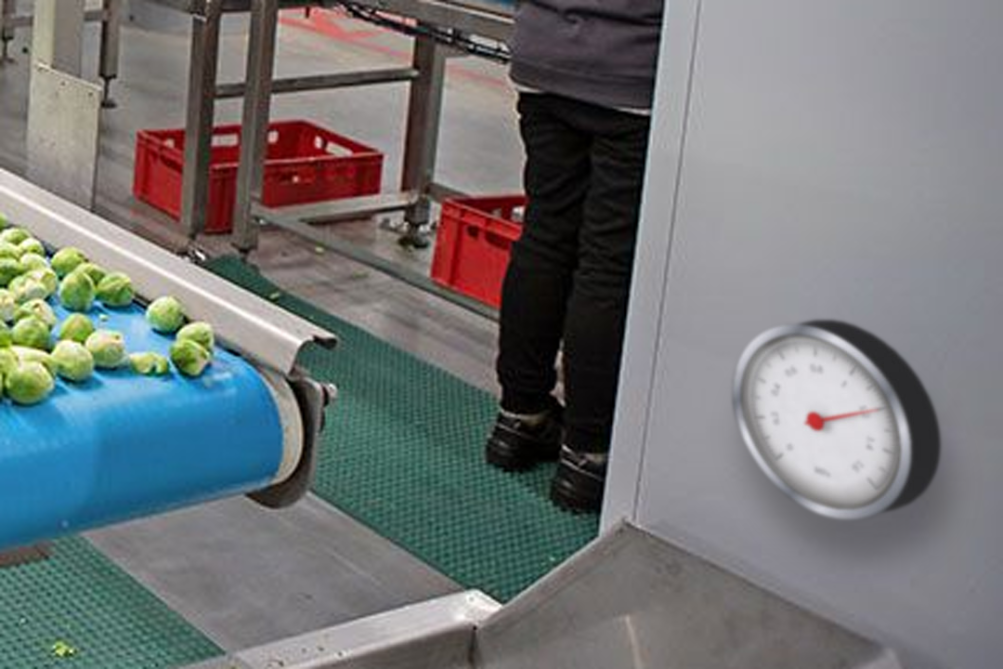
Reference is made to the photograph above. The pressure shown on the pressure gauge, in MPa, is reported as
1.2 MPa
